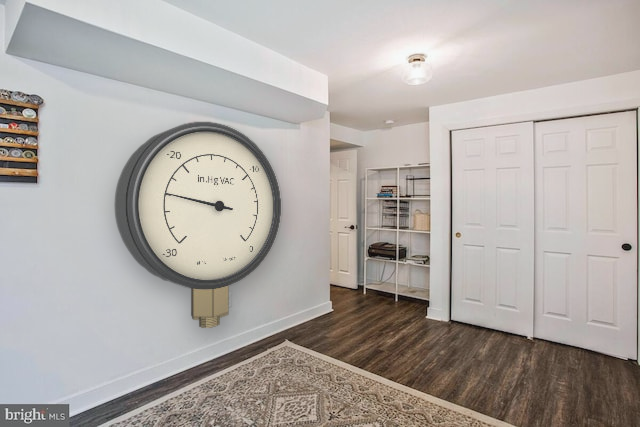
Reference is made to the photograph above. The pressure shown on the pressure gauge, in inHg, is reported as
-24 inHg
